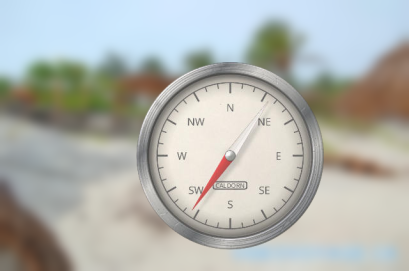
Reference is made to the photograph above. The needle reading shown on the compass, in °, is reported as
215 °
